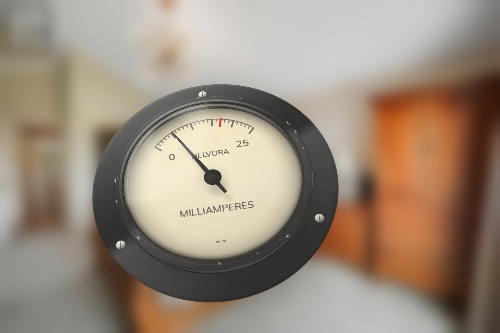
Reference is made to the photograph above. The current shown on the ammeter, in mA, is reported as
5 mA
